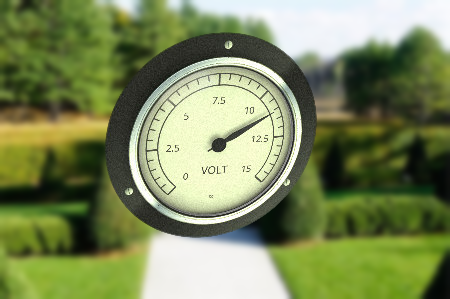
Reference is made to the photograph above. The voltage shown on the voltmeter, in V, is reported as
11 V
